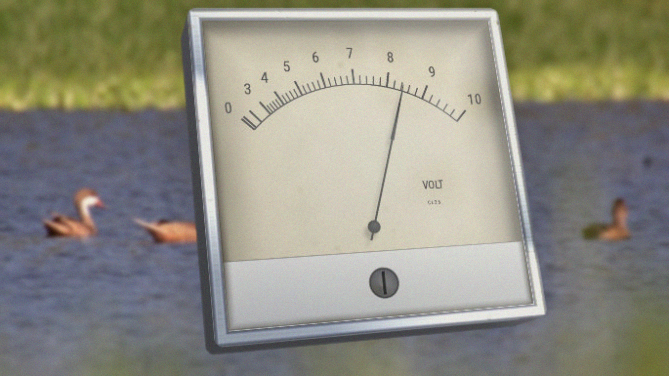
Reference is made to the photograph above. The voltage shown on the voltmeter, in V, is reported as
8.4 V
